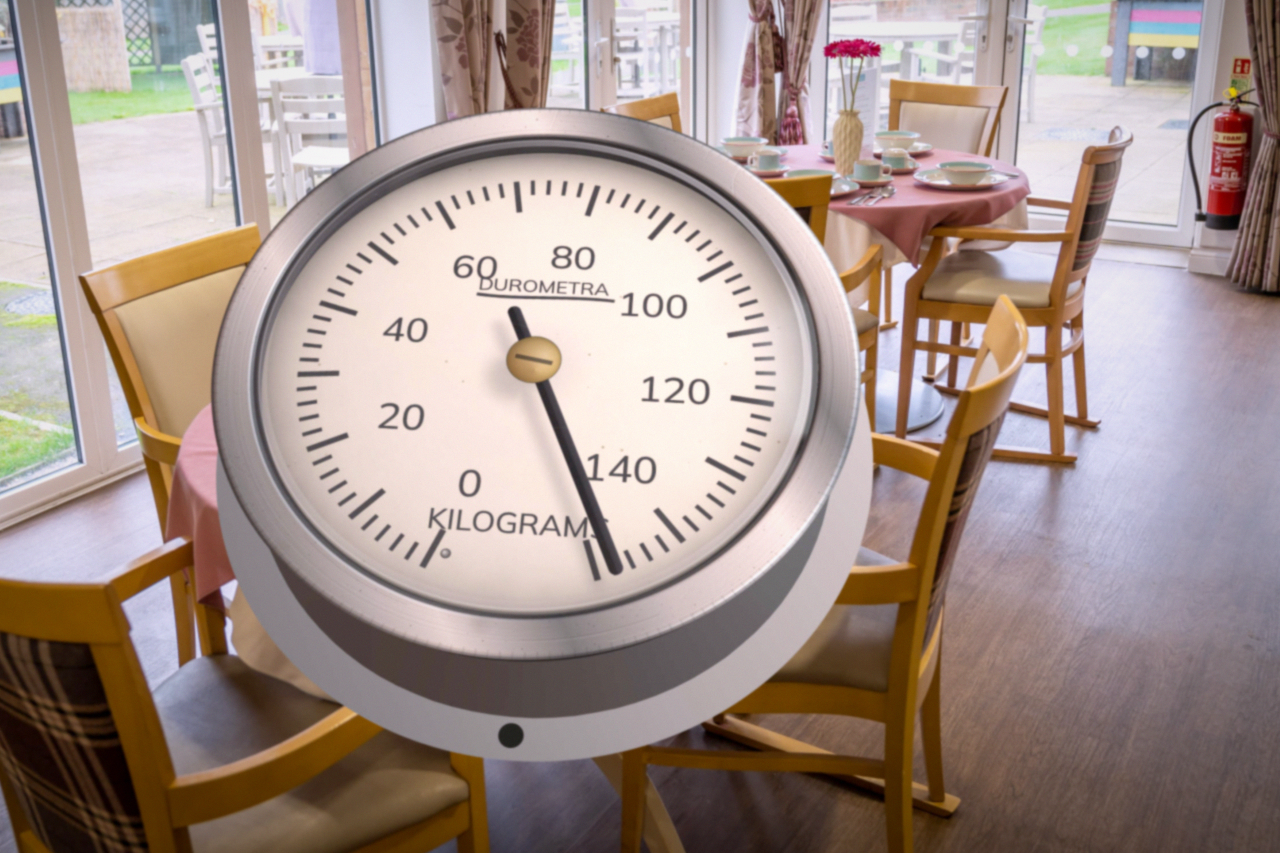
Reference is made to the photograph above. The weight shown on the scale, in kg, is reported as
148 kg
